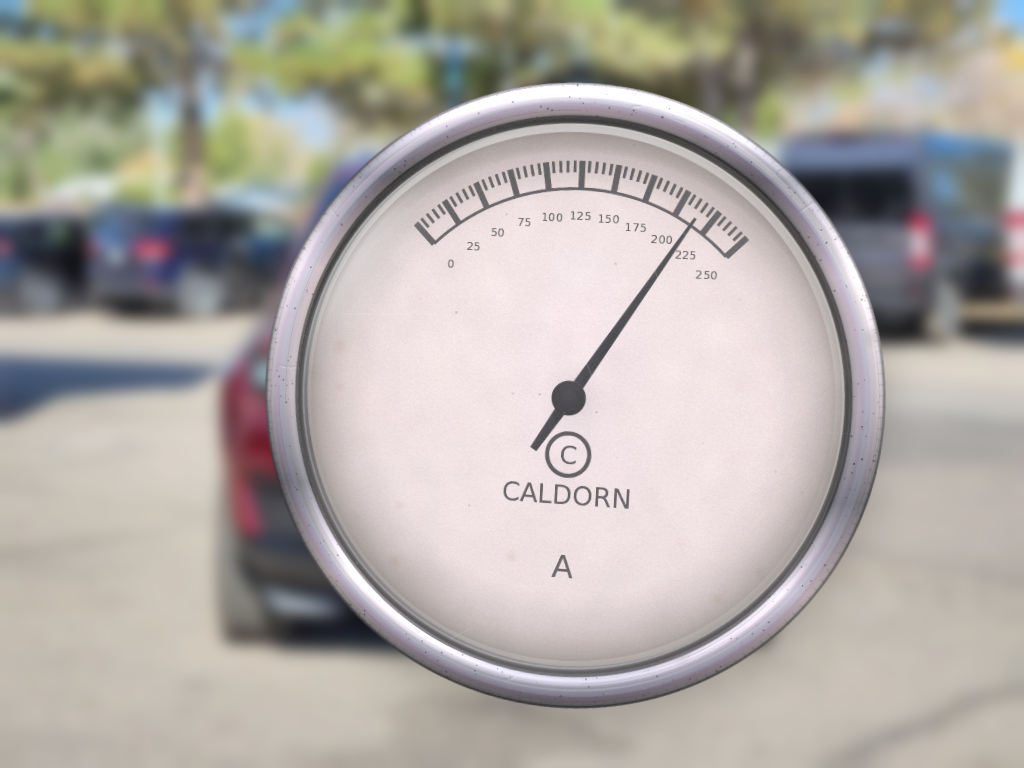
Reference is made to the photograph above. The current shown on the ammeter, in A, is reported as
215 A
